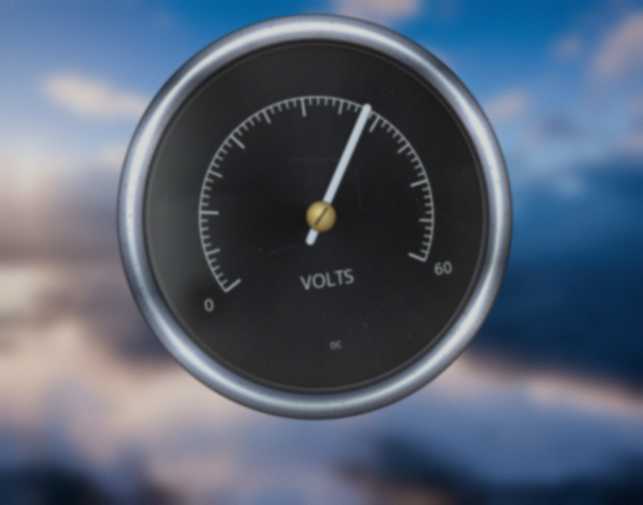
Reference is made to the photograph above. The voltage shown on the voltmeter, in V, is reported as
38 V
